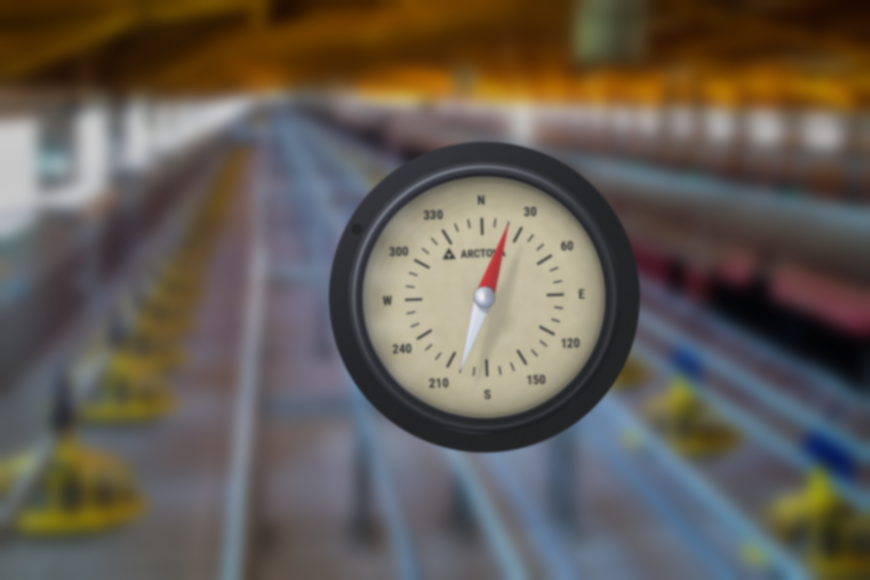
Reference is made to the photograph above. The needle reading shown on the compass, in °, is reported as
20 °
